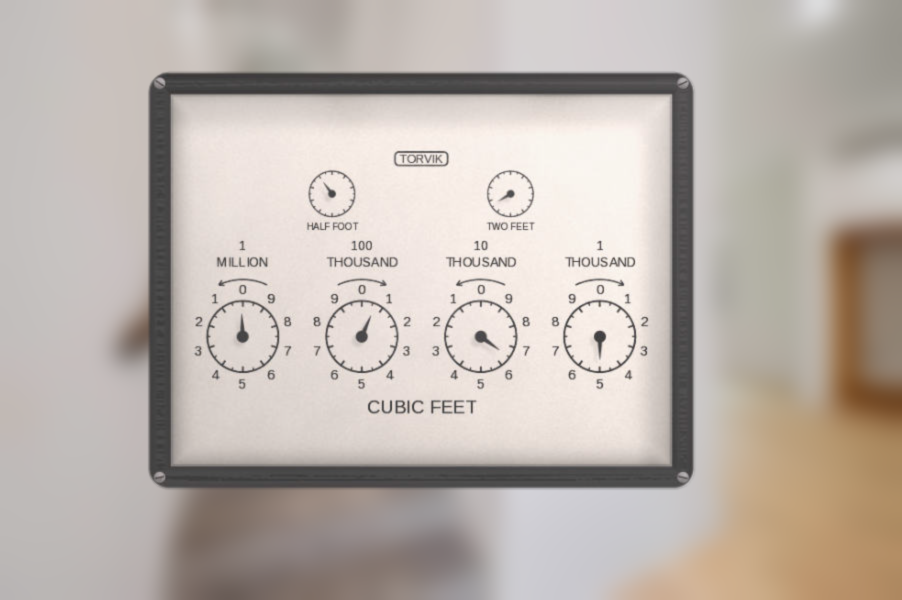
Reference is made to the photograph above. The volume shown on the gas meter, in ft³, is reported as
6500 ft³
